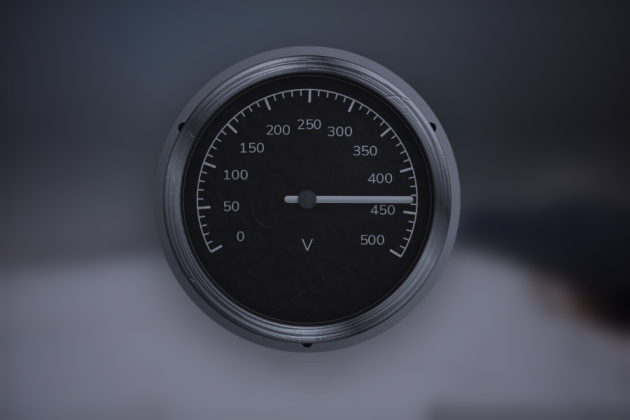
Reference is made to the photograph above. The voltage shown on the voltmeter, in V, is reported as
435 V
